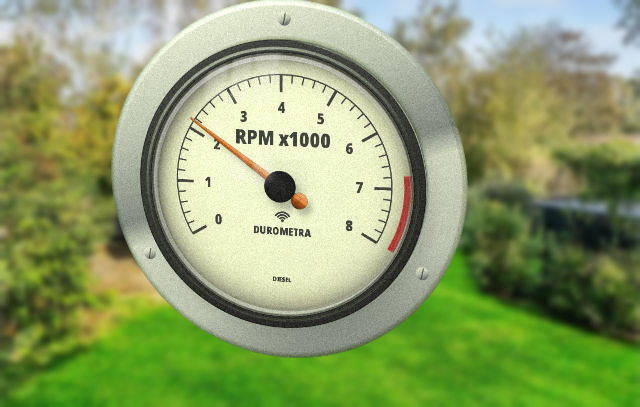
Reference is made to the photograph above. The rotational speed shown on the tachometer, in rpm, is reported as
2200 rpm
